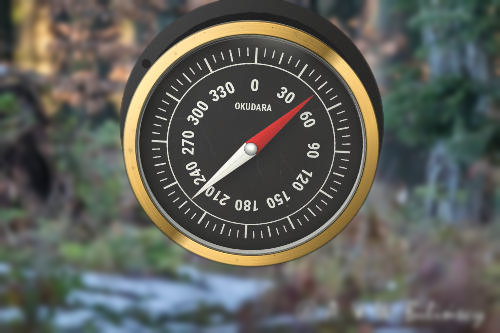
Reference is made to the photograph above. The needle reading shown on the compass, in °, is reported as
45 °
